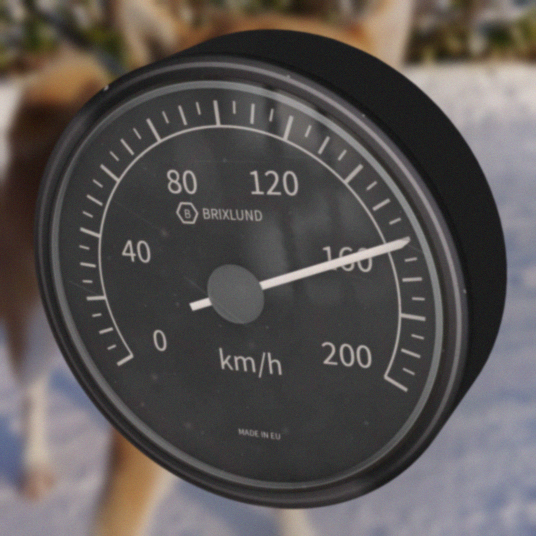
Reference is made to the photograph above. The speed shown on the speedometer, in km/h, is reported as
160 km/h
